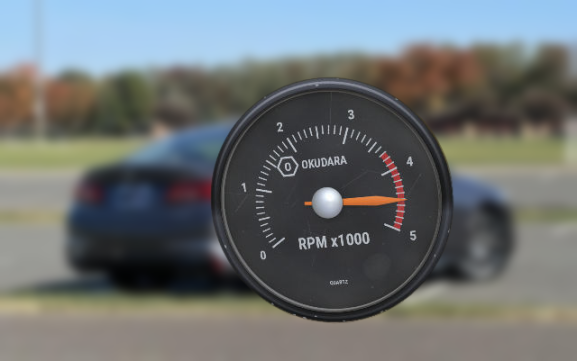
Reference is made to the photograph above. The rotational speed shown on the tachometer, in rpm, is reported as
4500 rpm
